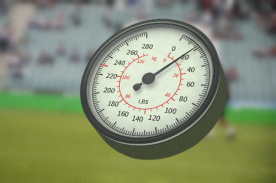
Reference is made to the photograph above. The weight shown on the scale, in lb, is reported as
20 lb
